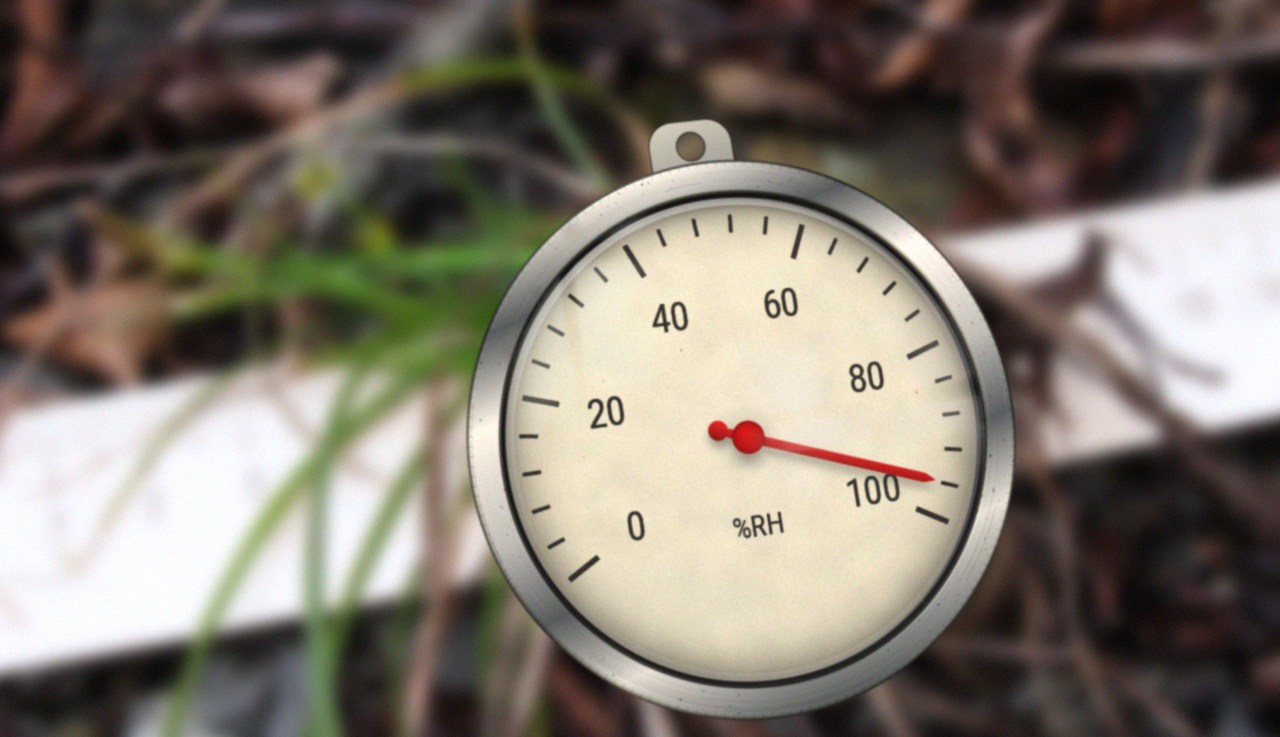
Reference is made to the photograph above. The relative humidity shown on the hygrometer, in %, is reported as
96 %
